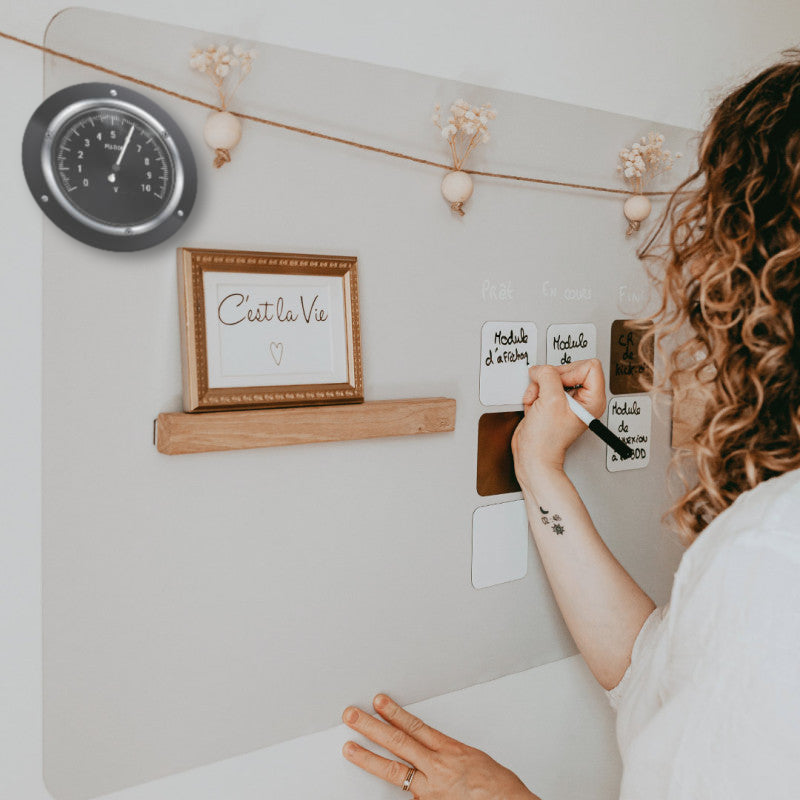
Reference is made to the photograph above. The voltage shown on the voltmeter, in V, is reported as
6 V
